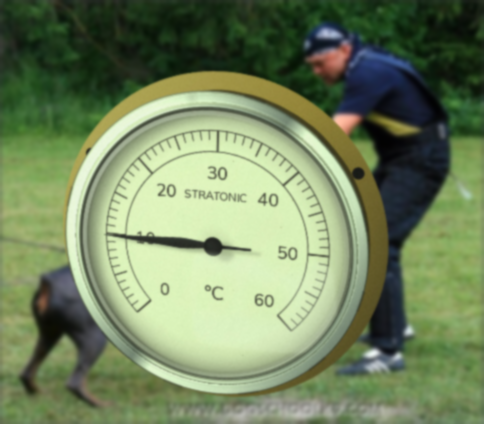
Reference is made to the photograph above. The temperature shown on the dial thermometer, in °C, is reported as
10 °C
